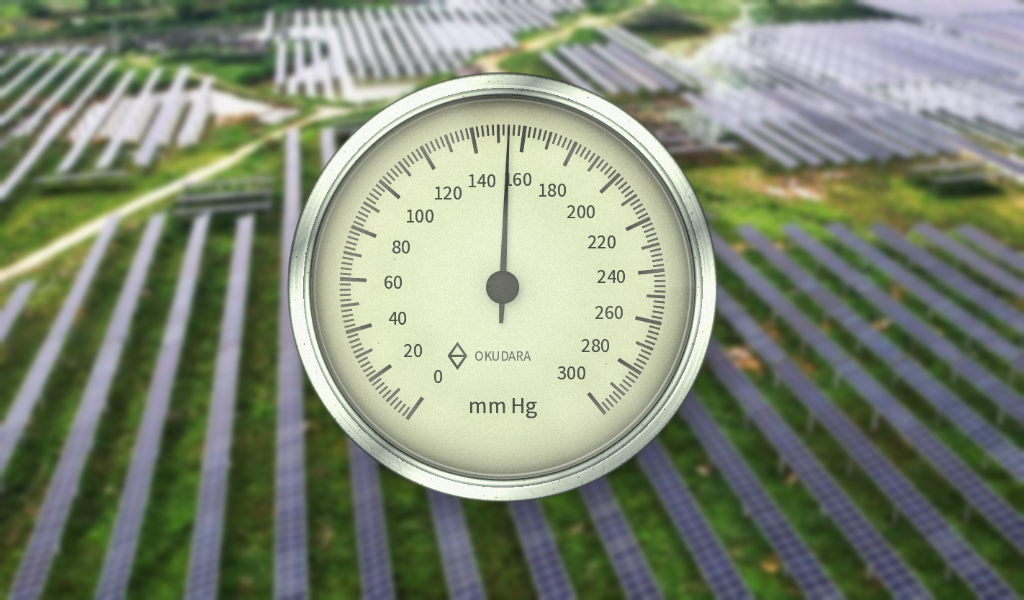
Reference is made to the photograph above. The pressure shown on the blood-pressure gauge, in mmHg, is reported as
154 mmHg
